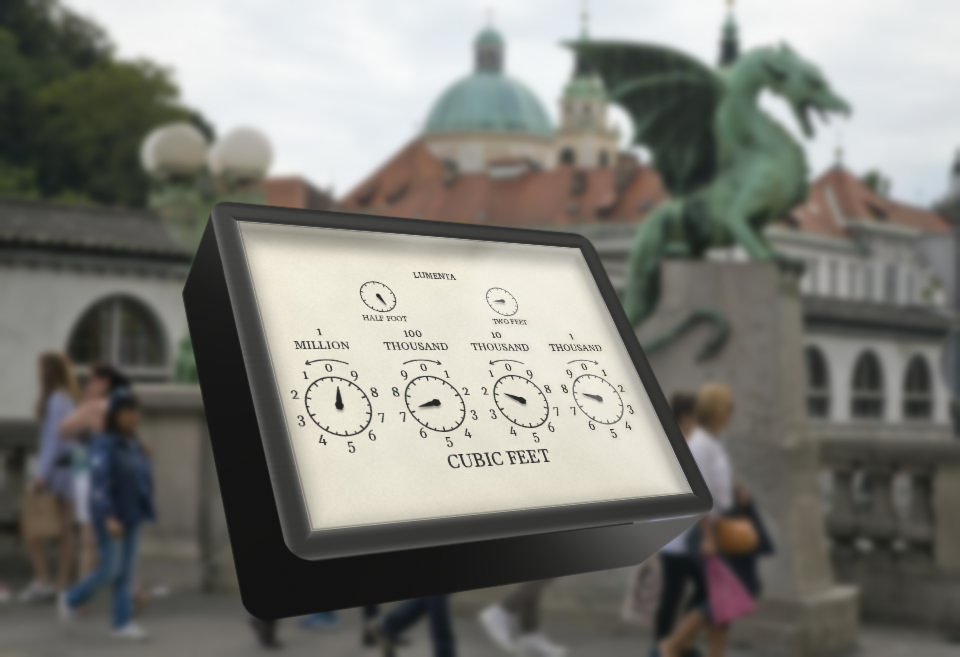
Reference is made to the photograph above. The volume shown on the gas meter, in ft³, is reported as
971800 ft³
